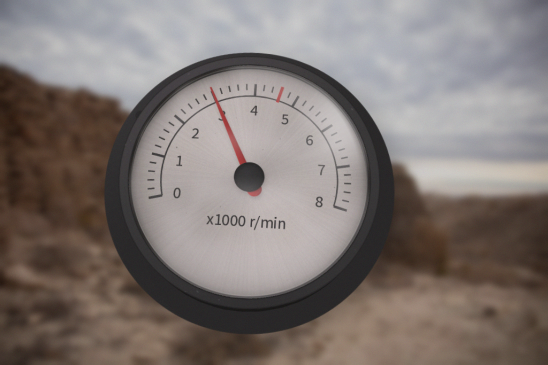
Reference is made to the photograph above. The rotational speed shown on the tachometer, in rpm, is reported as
3000 rpm
